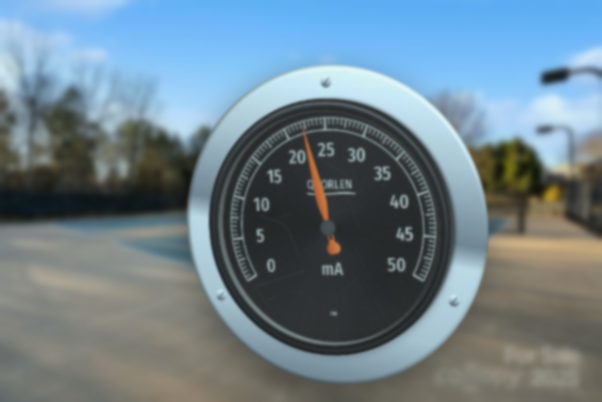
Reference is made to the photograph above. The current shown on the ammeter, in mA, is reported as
22.5 mA
